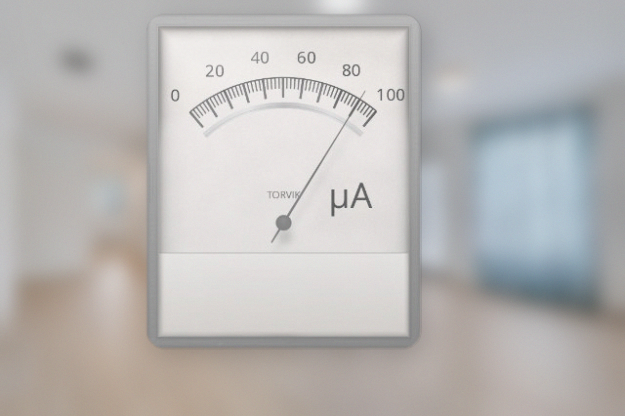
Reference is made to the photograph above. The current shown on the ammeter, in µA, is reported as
90 µA
